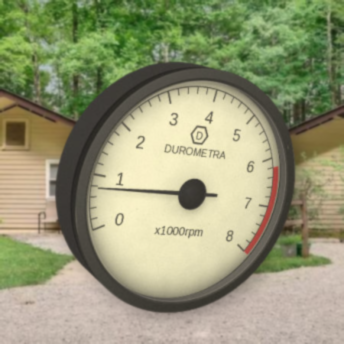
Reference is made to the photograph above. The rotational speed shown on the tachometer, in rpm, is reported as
800 rpm
